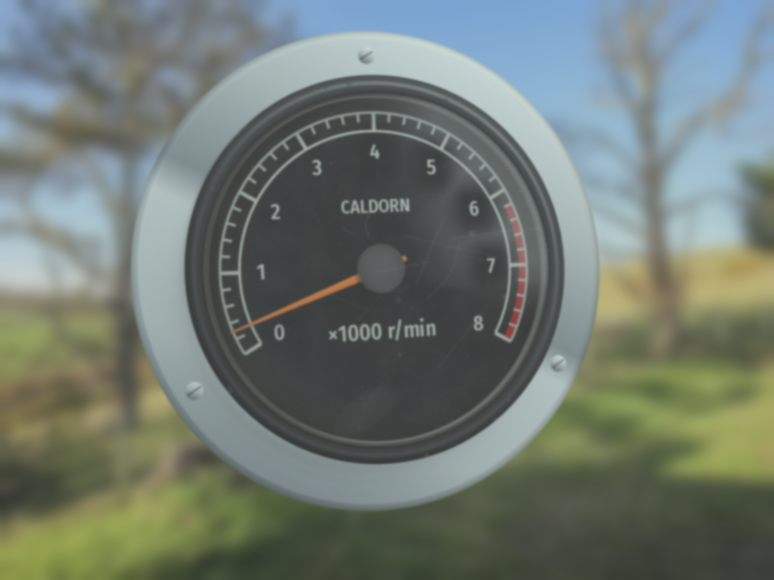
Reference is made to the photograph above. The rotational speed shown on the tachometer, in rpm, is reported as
300 rpm
